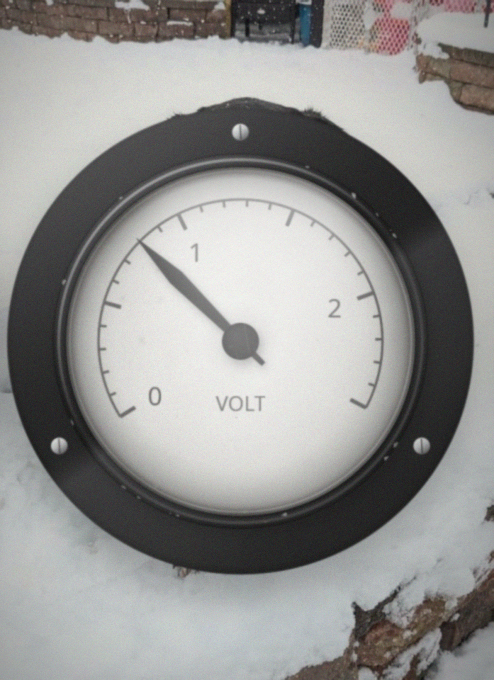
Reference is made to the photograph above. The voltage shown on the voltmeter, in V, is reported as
0.8 V
